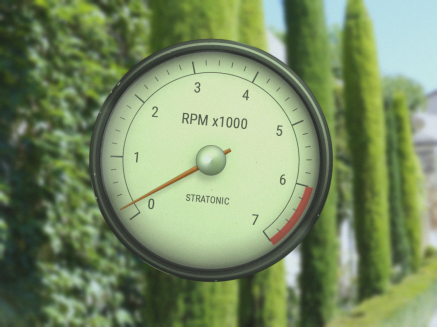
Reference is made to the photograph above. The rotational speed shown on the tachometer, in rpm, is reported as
200 rpm
